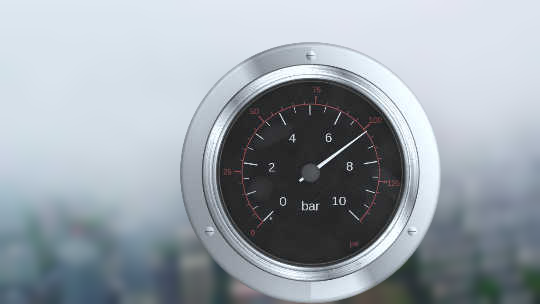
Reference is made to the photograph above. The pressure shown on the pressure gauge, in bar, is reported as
7 bar
